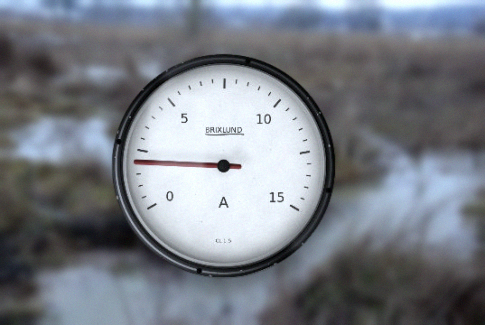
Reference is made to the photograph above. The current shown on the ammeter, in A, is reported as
2 A
